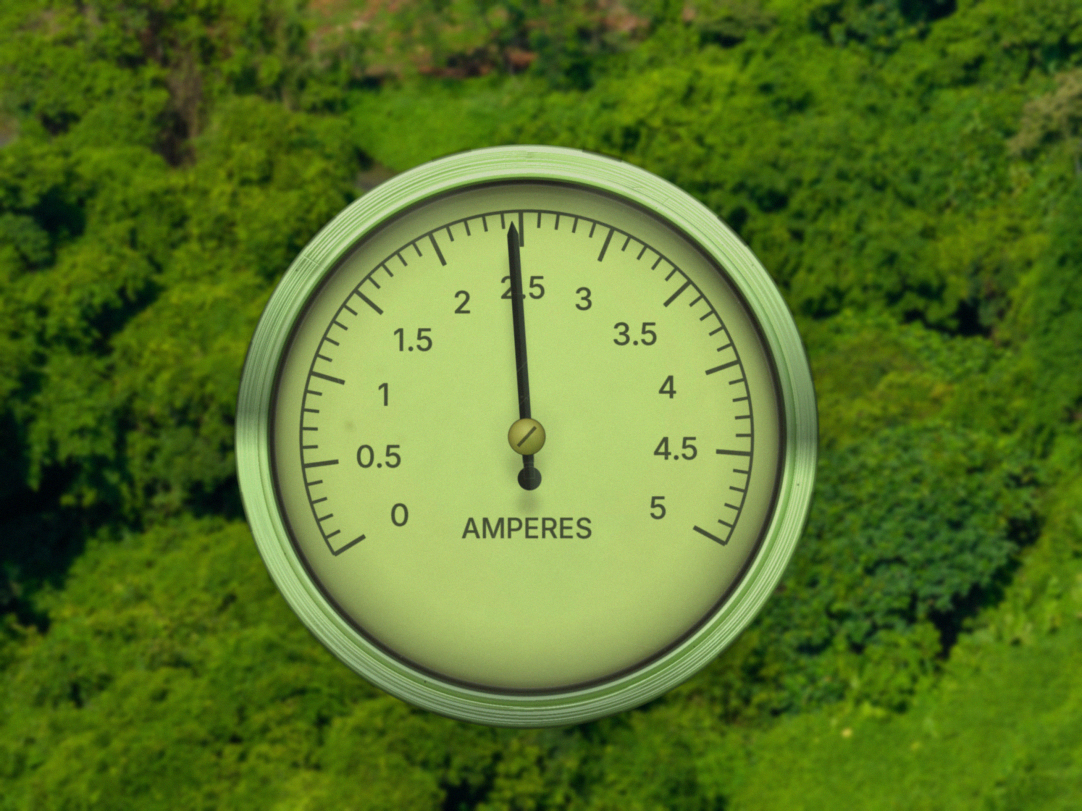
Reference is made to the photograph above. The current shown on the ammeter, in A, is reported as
2.45 A
